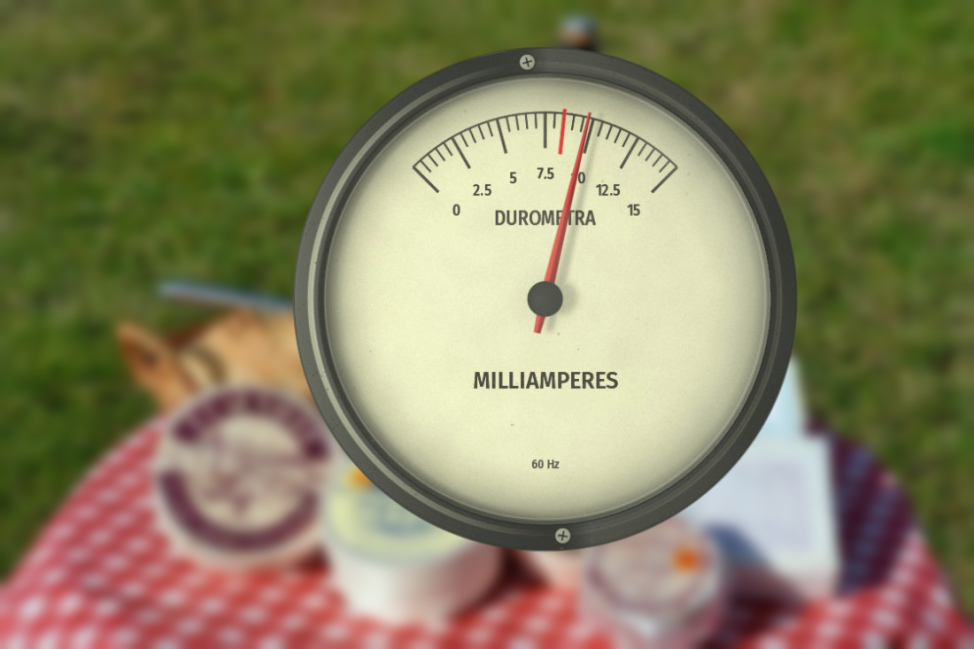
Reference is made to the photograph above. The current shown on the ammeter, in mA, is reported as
9.75 mA
